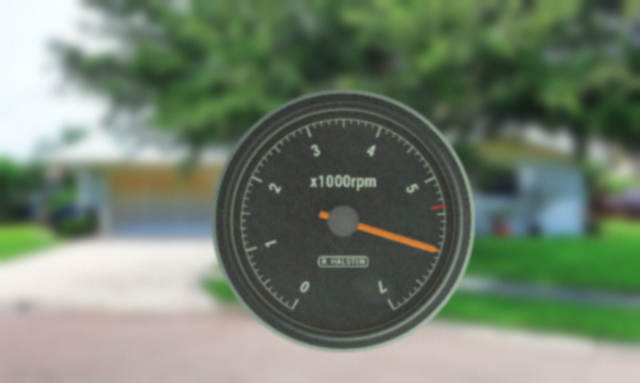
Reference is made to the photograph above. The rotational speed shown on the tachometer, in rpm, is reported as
6000 rpm
